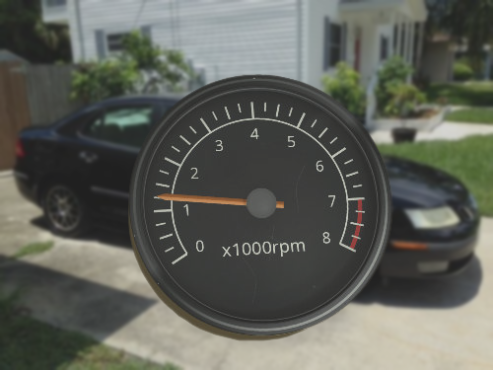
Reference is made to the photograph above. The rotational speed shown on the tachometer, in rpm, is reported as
1250 rpm
